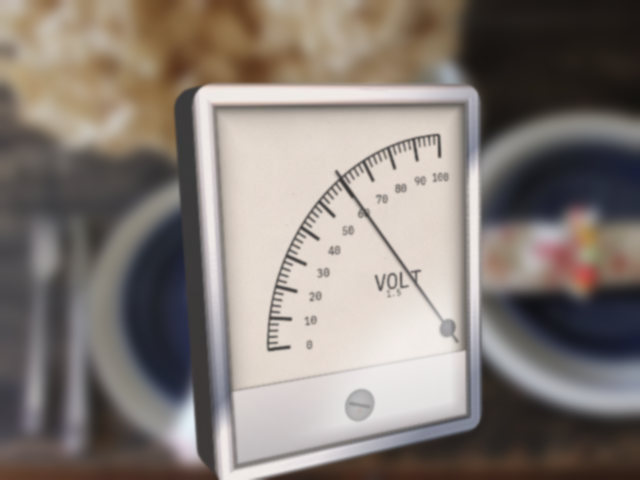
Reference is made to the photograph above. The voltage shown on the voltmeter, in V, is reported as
60 V
